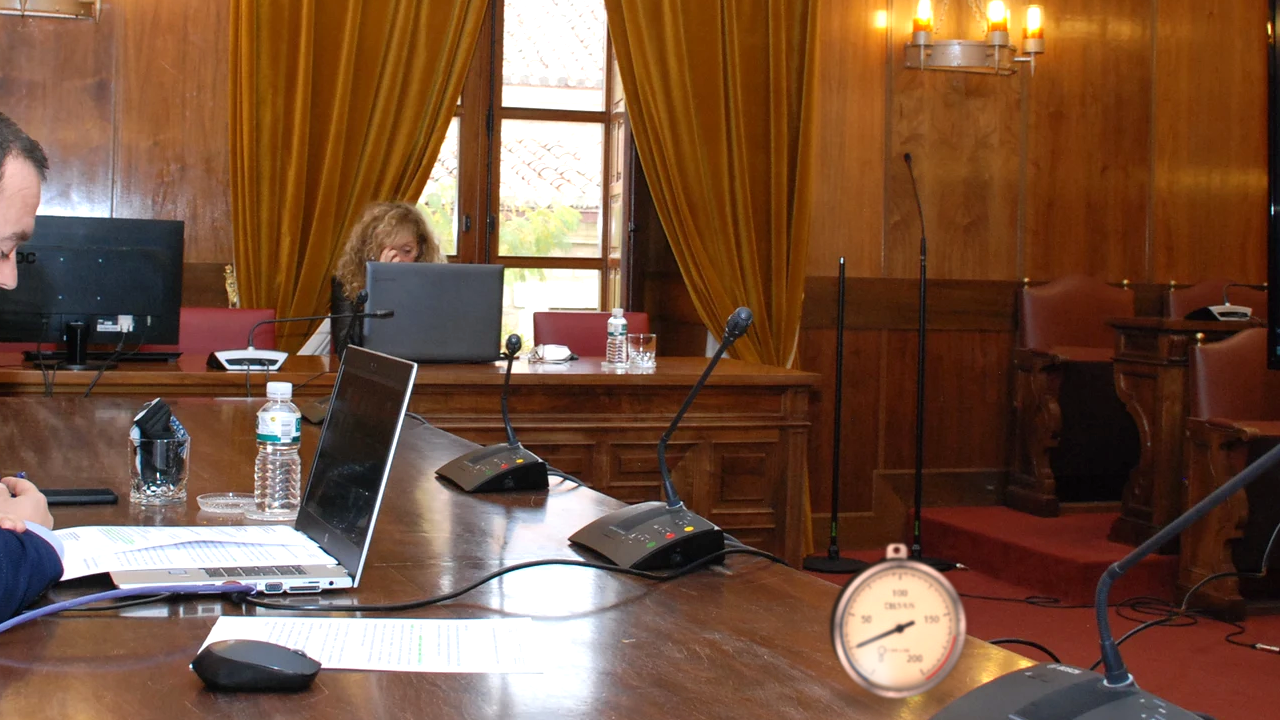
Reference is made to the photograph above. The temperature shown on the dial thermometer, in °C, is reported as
25 °C
